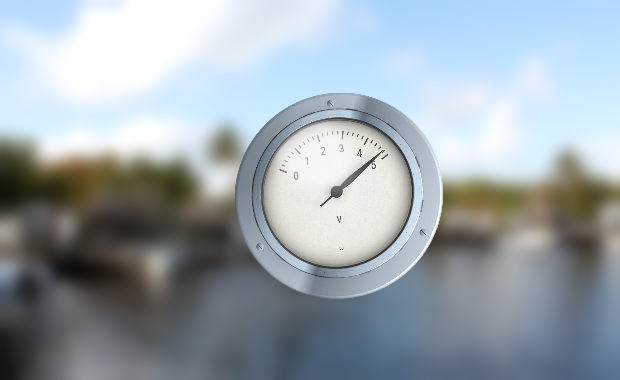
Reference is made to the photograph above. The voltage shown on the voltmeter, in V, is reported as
4.8 V
